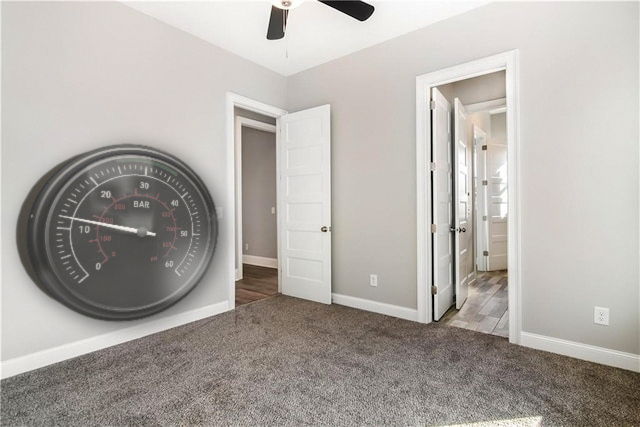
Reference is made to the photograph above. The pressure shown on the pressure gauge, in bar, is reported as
12 bar
